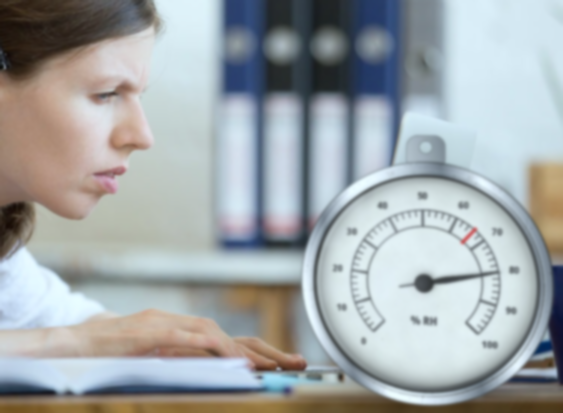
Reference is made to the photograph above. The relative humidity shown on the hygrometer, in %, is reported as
80 %
